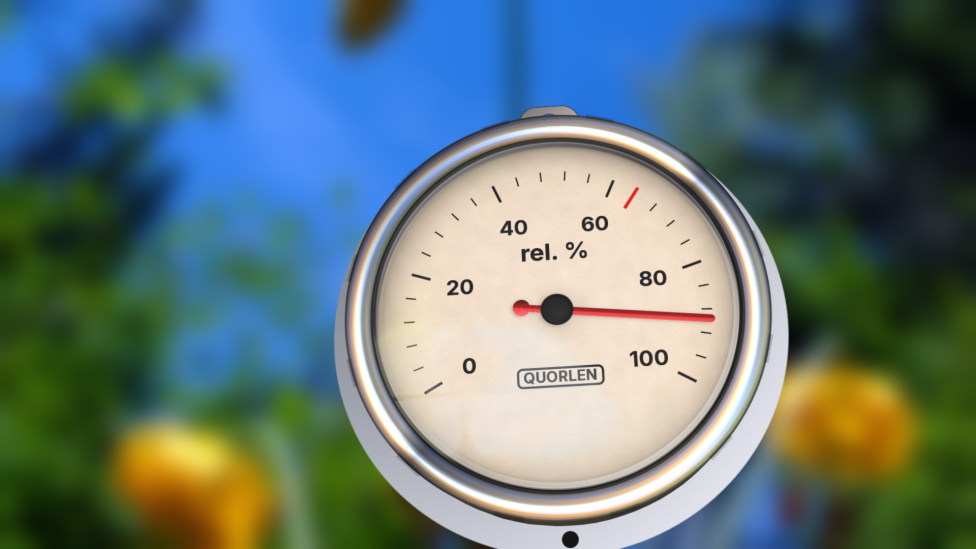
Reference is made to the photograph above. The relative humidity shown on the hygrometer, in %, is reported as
90 %
